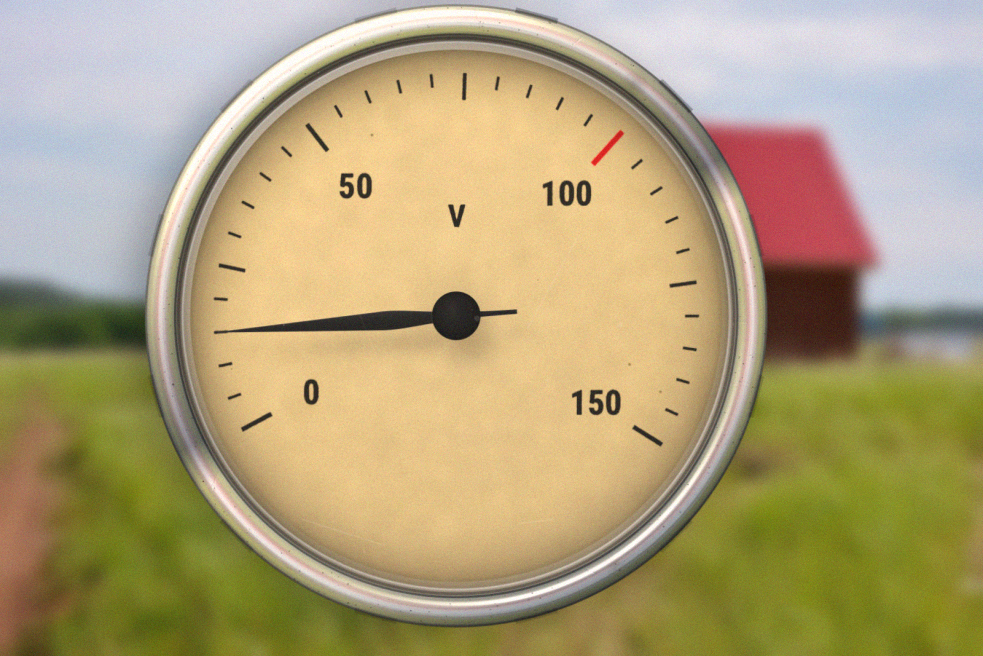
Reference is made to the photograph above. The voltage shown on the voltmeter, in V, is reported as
15 V
